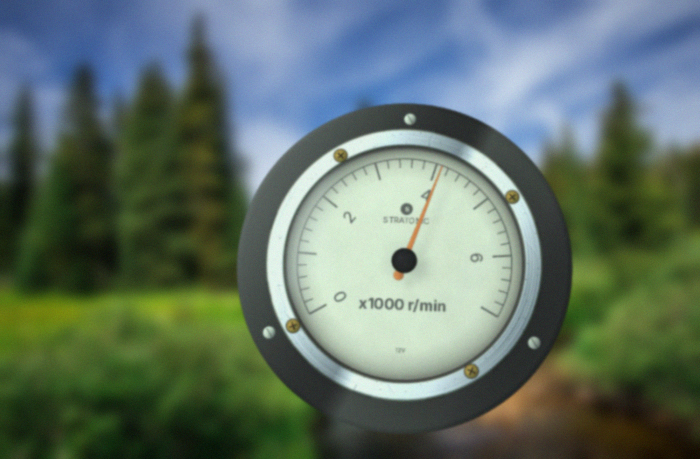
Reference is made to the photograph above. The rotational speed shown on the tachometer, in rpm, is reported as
4100 rpm
